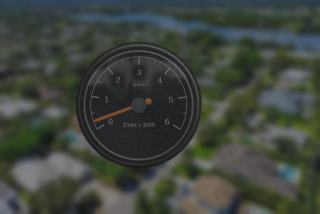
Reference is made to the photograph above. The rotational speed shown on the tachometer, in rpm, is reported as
250 rpm
